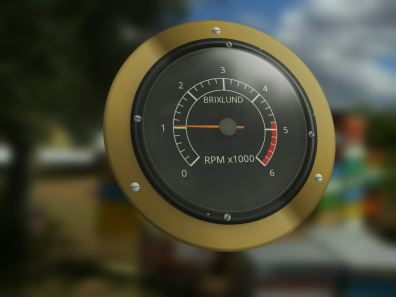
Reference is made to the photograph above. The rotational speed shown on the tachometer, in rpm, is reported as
1000 rpm
